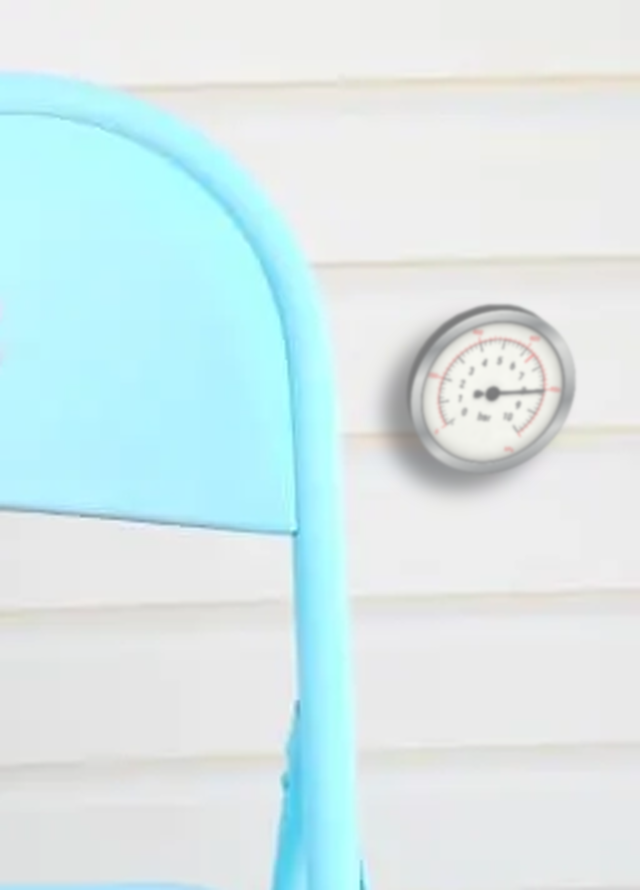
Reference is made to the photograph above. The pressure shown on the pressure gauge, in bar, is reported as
8 bar
